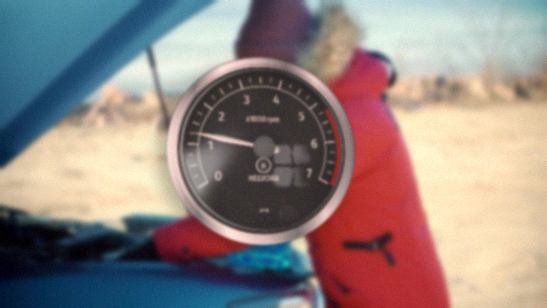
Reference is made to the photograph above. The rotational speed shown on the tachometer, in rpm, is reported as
1250 rpm
